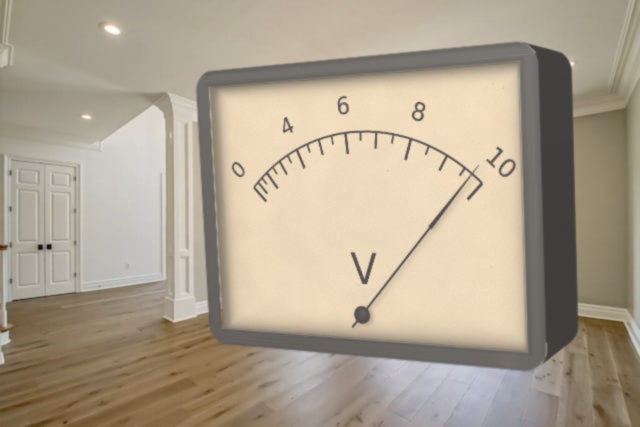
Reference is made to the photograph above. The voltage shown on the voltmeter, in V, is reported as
9.75 V
